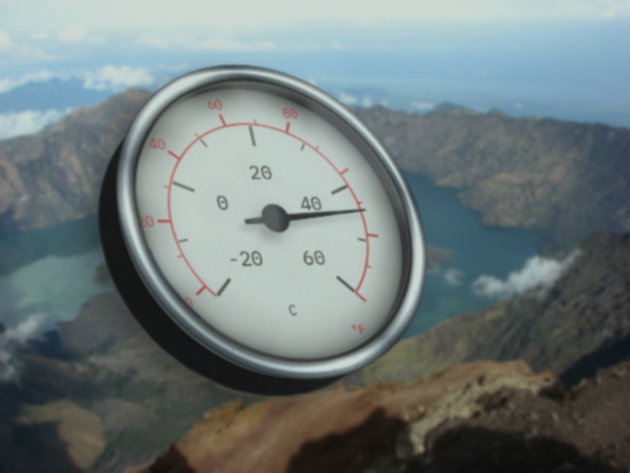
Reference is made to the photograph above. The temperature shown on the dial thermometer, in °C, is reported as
45 °C
